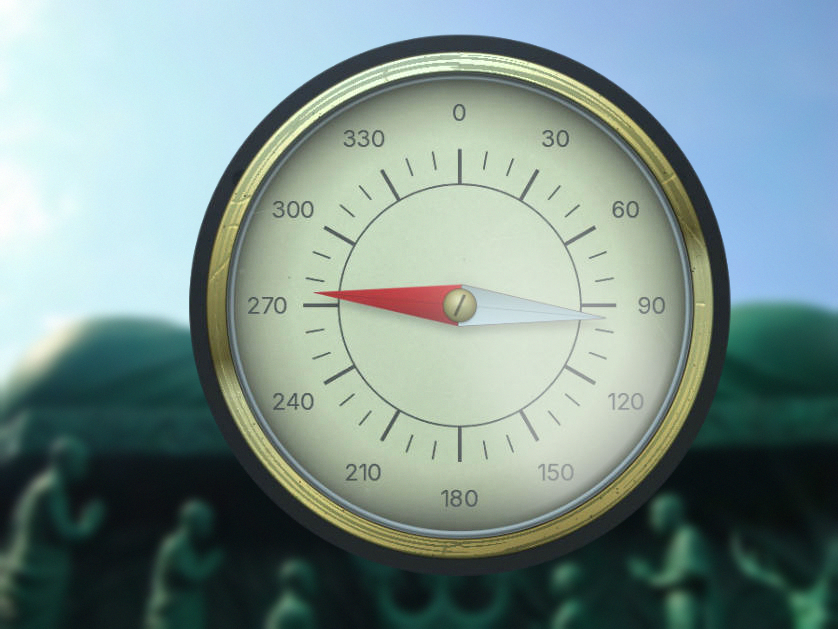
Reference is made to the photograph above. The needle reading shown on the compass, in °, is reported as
275 °
